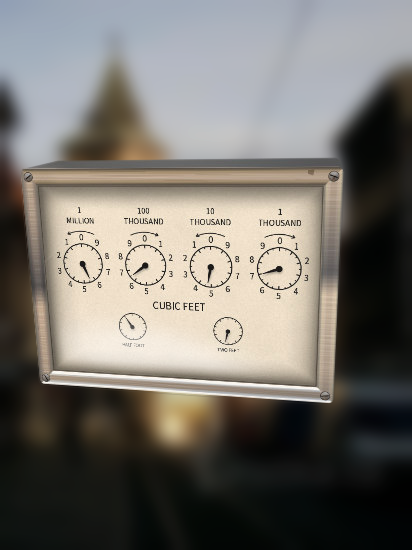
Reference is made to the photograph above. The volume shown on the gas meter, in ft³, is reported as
564700 ft³
